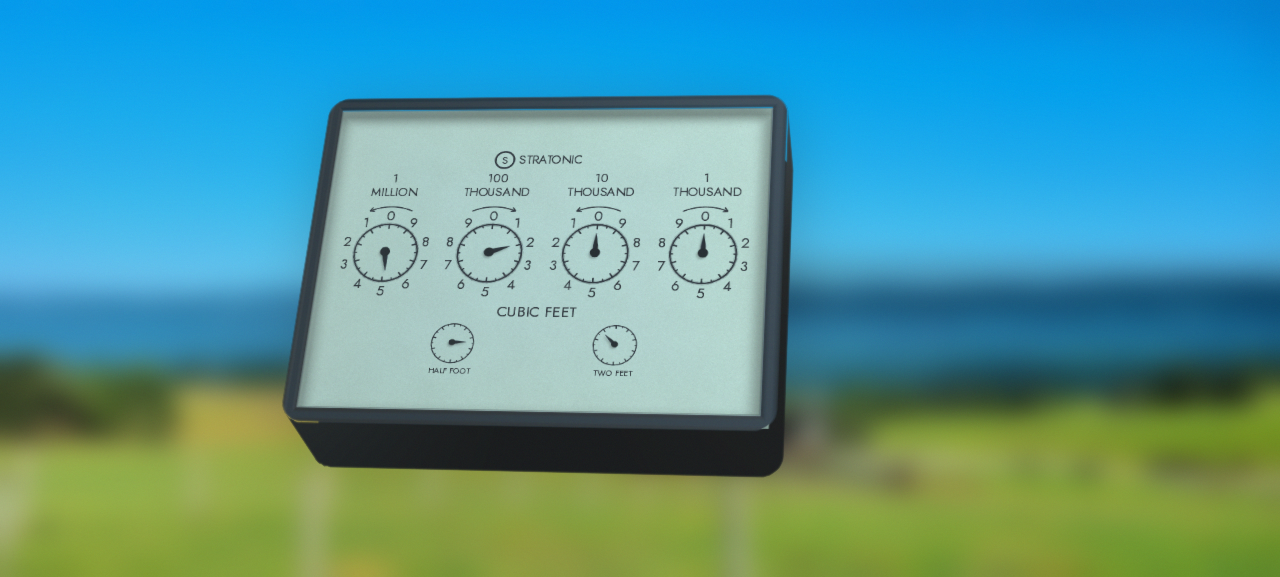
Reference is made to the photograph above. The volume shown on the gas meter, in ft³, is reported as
520000 ft³
